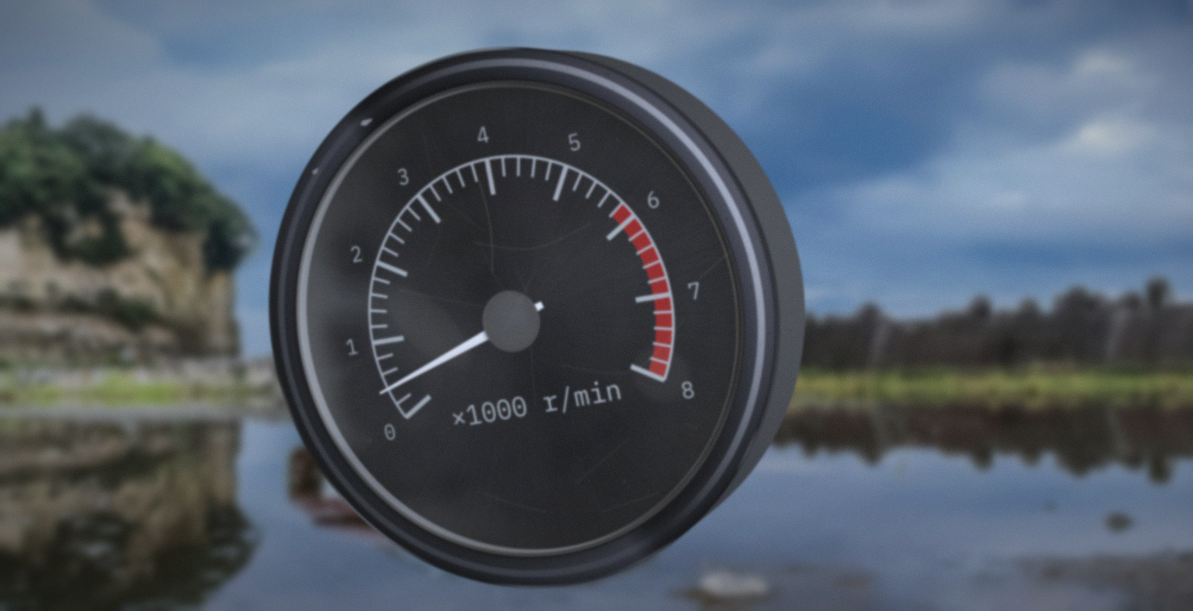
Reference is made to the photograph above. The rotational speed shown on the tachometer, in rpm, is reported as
400 rpm
